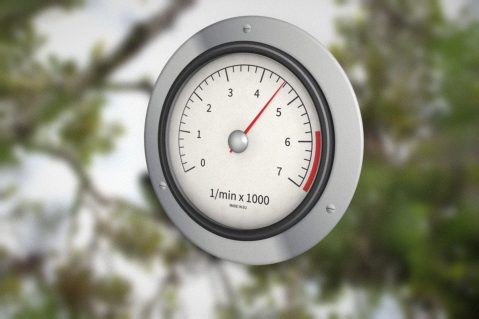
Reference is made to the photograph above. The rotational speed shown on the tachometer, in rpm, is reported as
4600 rpm
